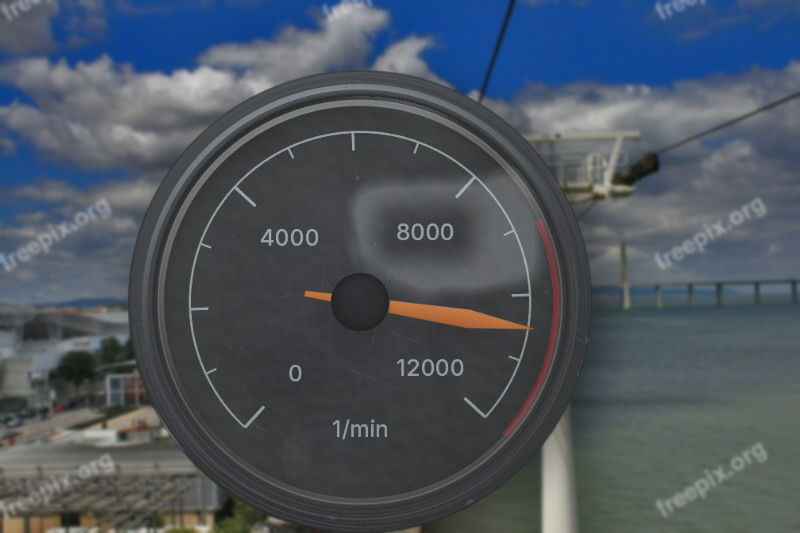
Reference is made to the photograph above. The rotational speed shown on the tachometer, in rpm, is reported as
10500 rpm
